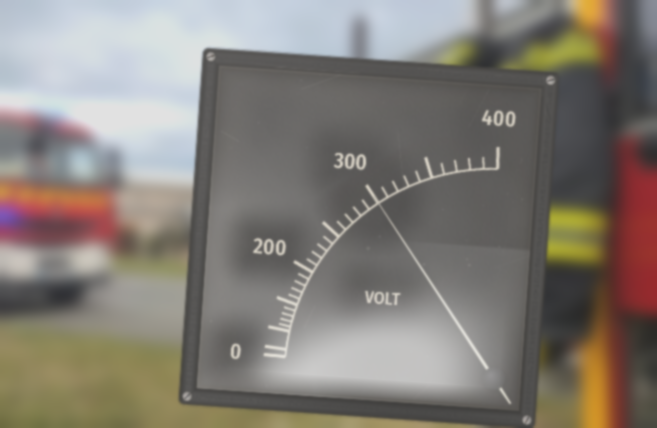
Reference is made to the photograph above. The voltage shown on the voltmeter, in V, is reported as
300 V
